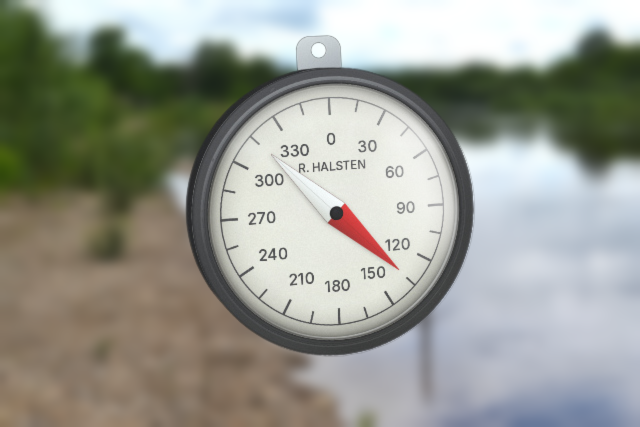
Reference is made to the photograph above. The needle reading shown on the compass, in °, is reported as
135 °
